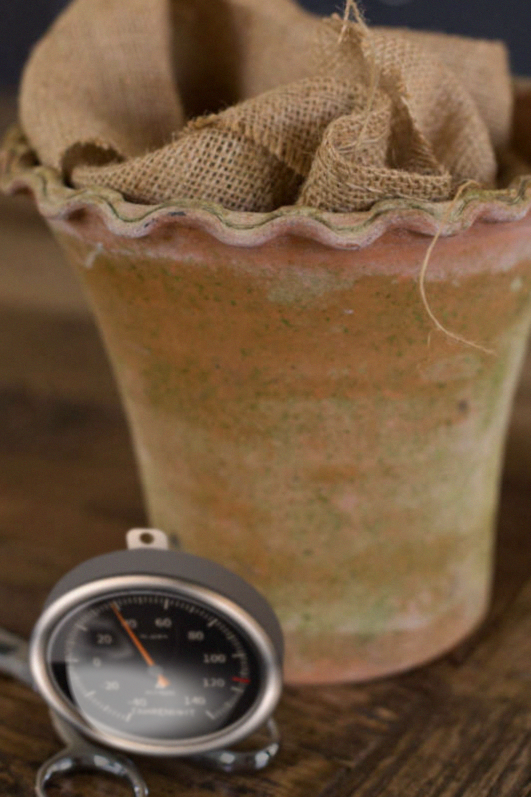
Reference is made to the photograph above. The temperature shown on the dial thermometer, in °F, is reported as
40 °F
